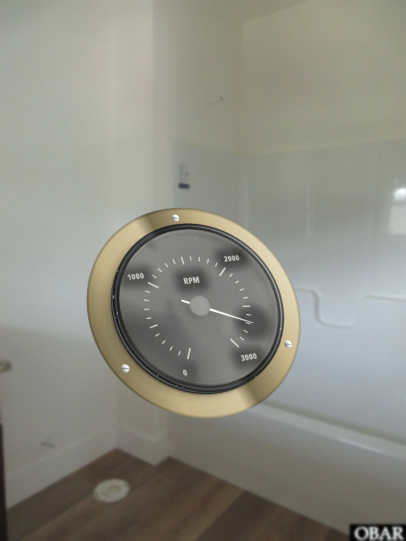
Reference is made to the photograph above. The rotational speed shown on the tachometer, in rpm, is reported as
2700 rpm
